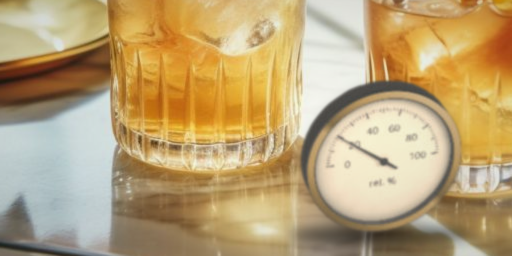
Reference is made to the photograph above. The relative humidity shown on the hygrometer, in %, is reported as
20 %
